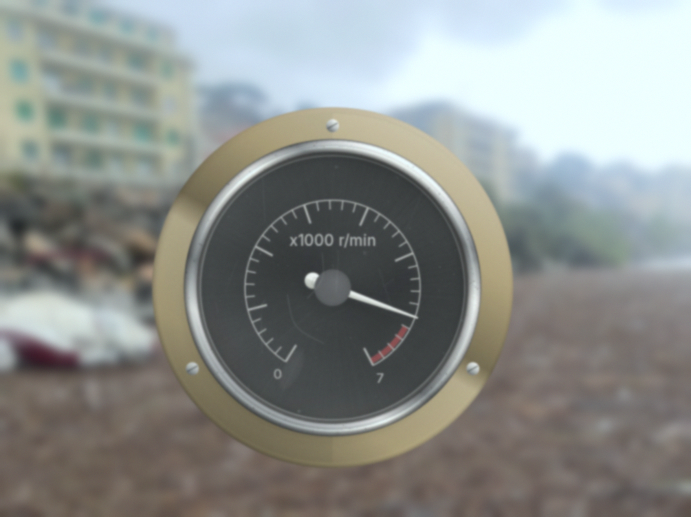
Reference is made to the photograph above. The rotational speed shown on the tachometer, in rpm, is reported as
6000 rpm
